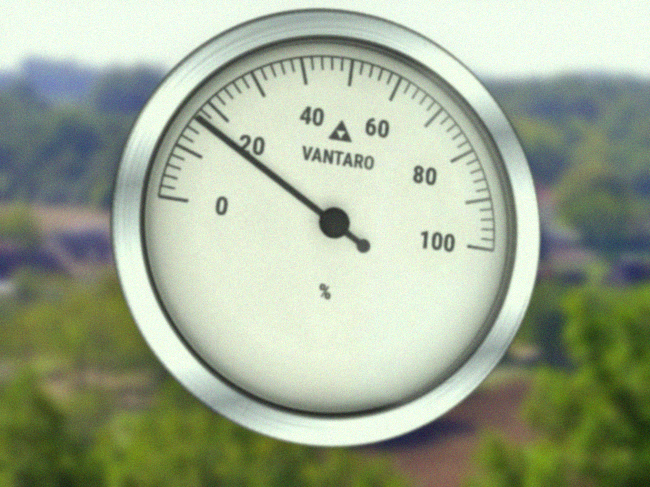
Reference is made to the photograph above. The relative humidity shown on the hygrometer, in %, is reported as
16 %
